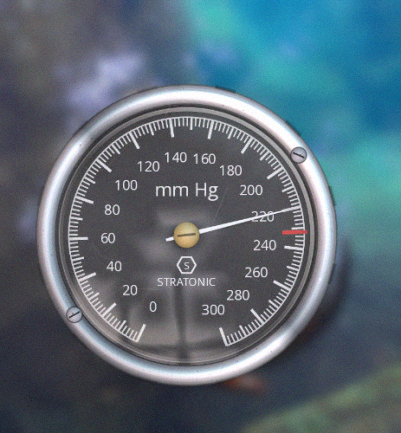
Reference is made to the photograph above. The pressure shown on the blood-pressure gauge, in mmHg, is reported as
220 mmHg
